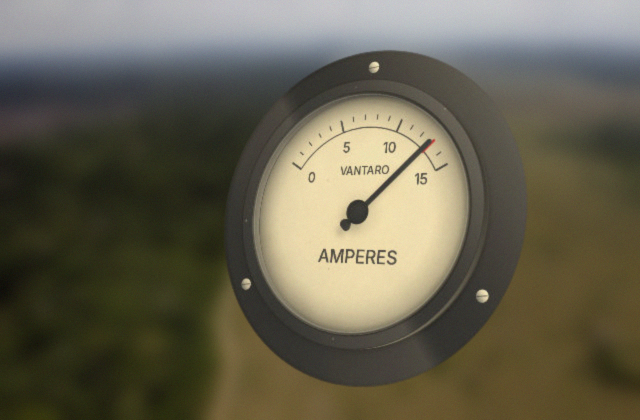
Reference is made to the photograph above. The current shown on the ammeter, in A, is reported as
13 A
